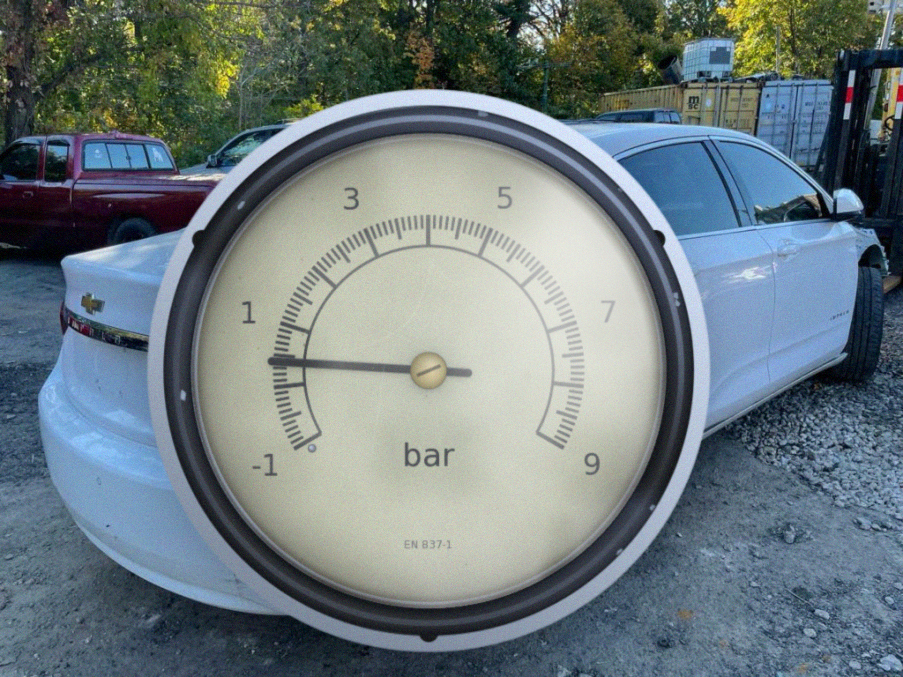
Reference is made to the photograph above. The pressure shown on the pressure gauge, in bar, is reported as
0.4 bar
